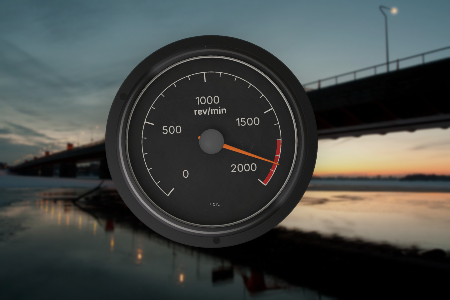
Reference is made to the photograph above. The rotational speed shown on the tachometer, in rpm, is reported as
1850 rpm
